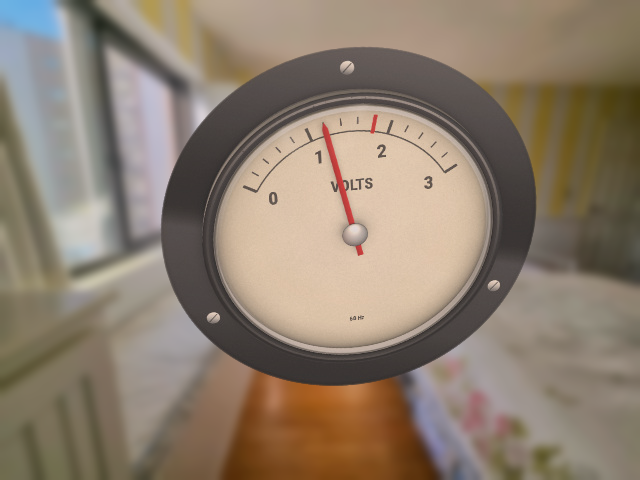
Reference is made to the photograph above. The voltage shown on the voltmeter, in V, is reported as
1.2 V
